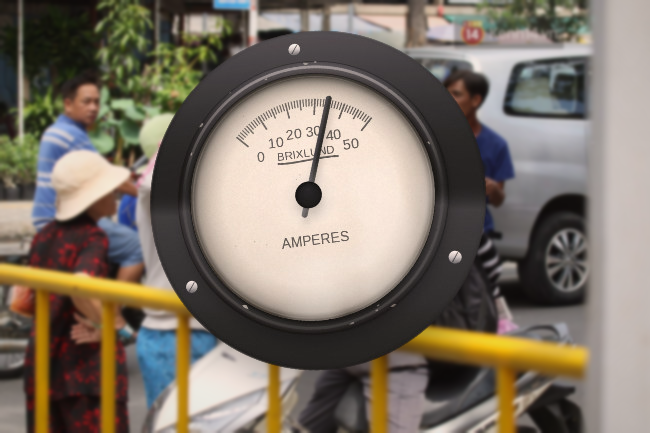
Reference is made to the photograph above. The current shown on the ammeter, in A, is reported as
35 A
